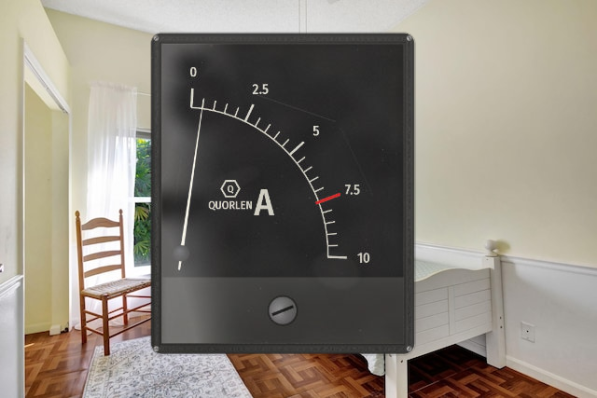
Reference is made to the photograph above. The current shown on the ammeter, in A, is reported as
0.5 A
